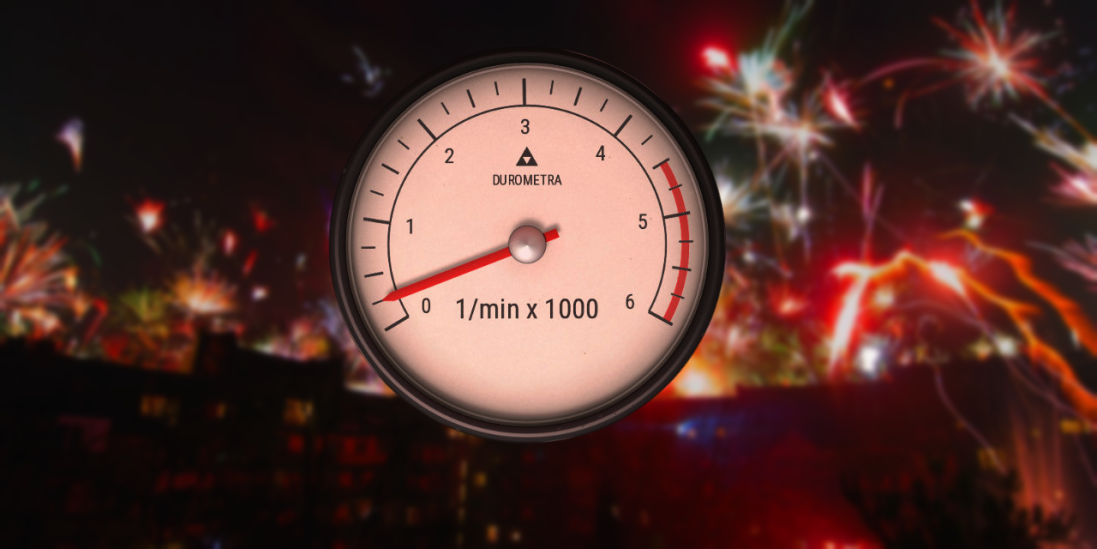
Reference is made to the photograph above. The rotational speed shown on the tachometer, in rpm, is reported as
250 rpm
